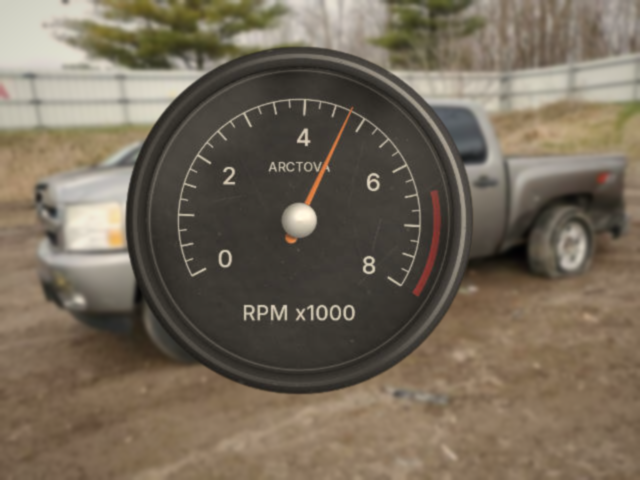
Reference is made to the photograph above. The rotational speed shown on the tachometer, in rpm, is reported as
4750 rpm
